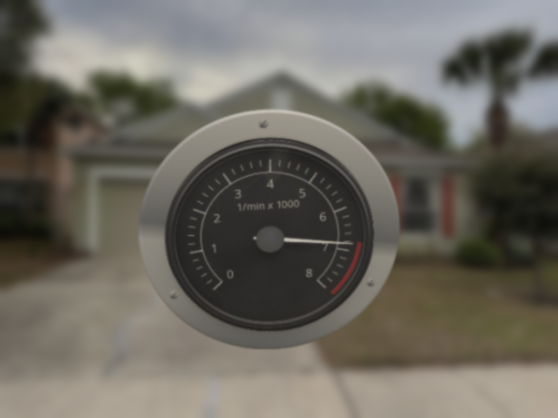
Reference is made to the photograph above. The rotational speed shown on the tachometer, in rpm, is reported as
6800 rpm
